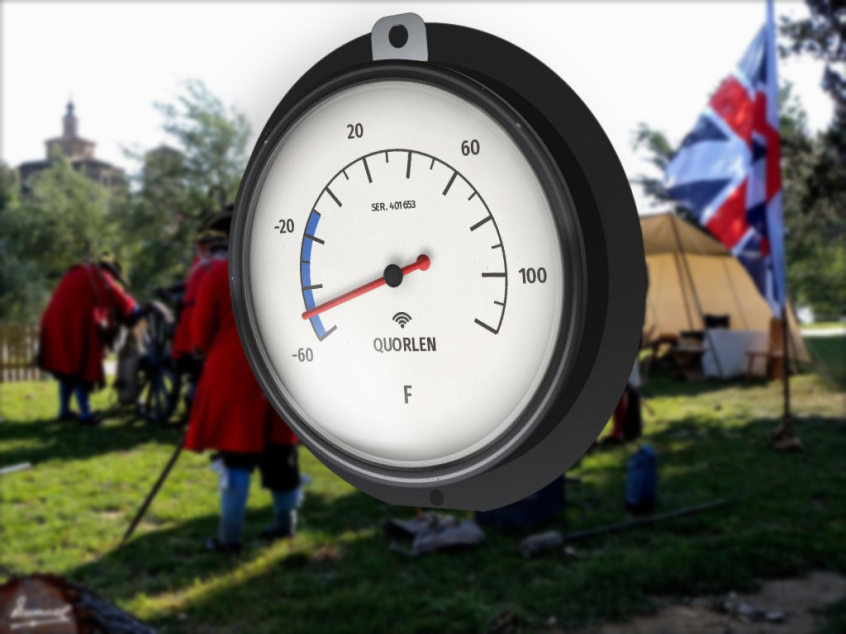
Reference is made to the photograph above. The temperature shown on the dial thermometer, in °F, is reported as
-50 °F
